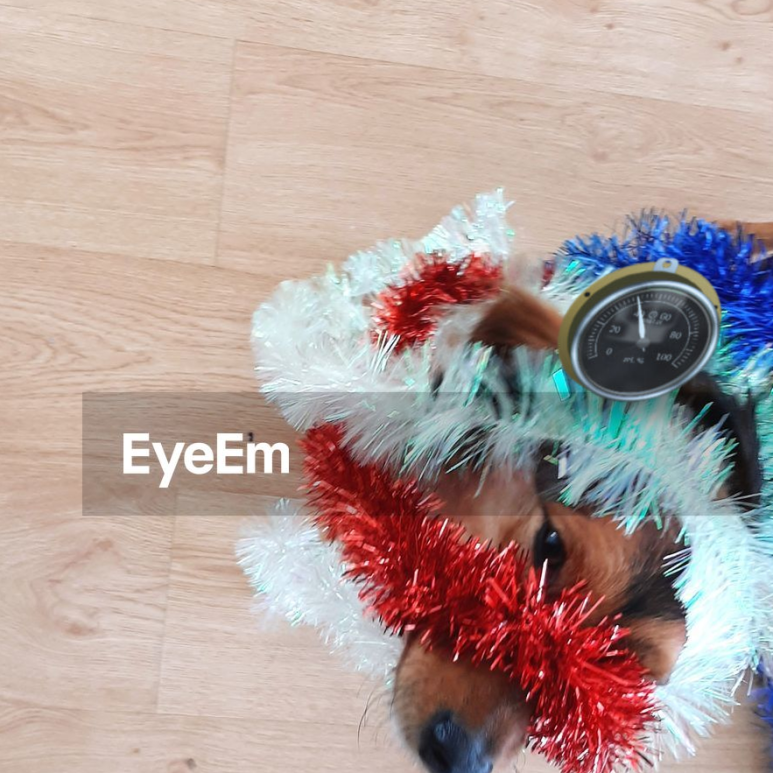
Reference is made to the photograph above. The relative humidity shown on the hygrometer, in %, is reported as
40 %
